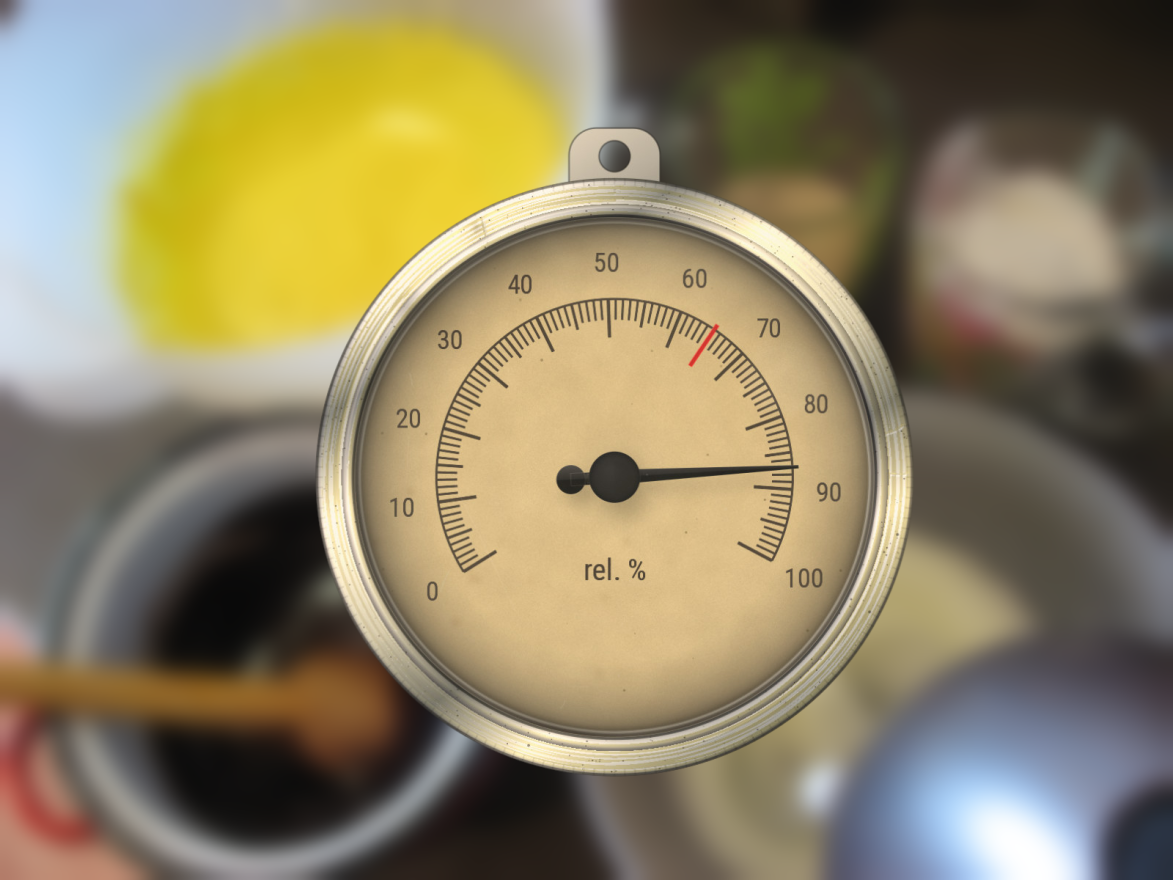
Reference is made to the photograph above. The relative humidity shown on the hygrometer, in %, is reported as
87 %
